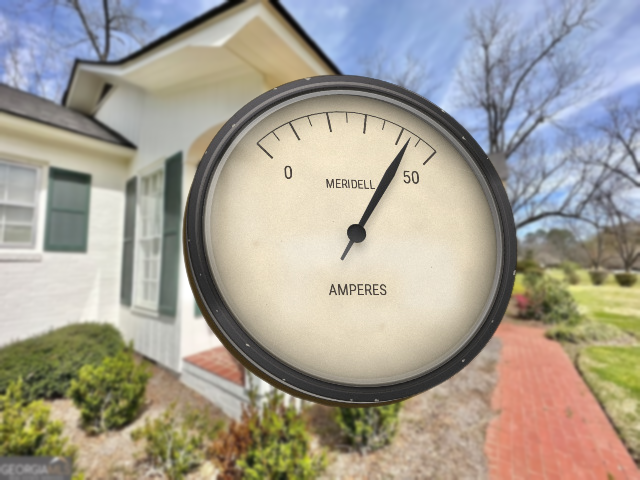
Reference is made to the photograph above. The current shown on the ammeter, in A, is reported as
42.5 A
